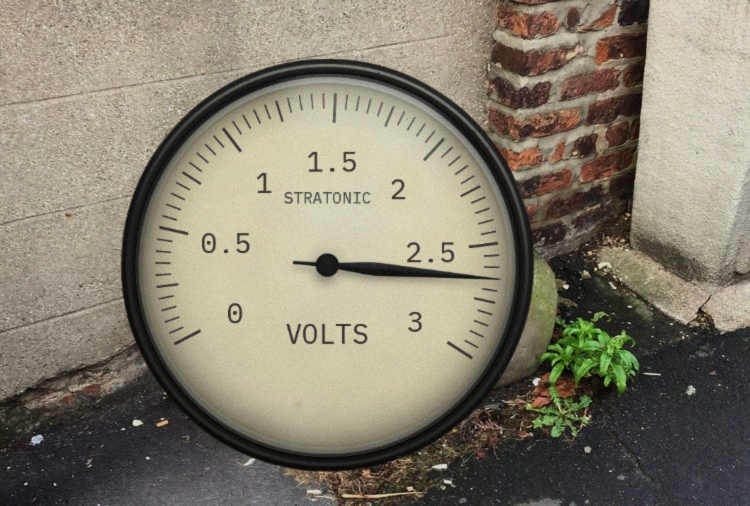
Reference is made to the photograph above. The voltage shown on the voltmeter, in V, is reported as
2.65 V
